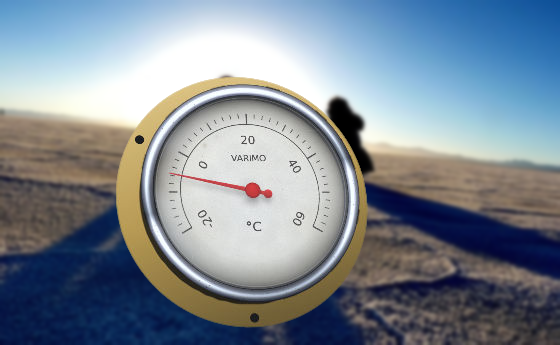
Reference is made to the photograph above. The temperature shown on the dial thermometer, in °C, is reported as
-6 °C
